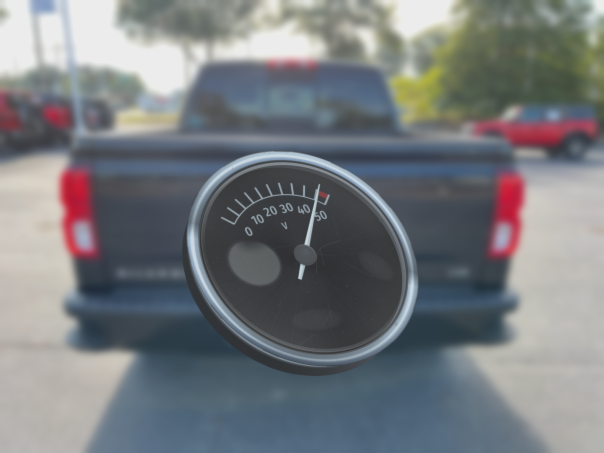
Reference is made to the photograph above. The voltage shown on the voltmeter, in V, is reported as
45 V
